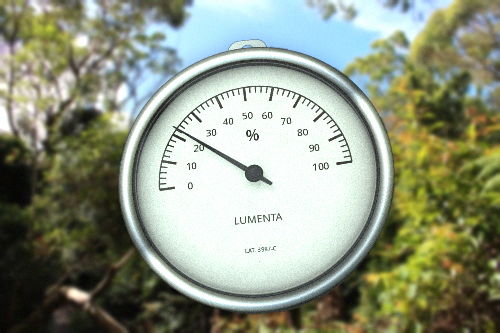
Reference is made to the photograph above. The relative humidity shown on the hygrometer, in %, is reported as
22 %
